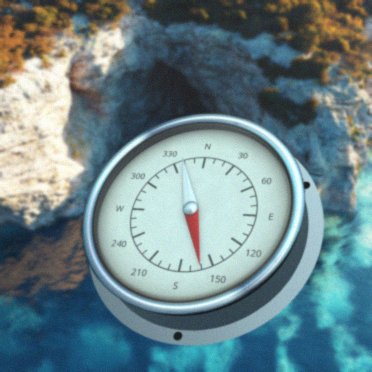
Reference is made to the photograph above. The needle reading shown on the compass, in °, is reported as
160 °
